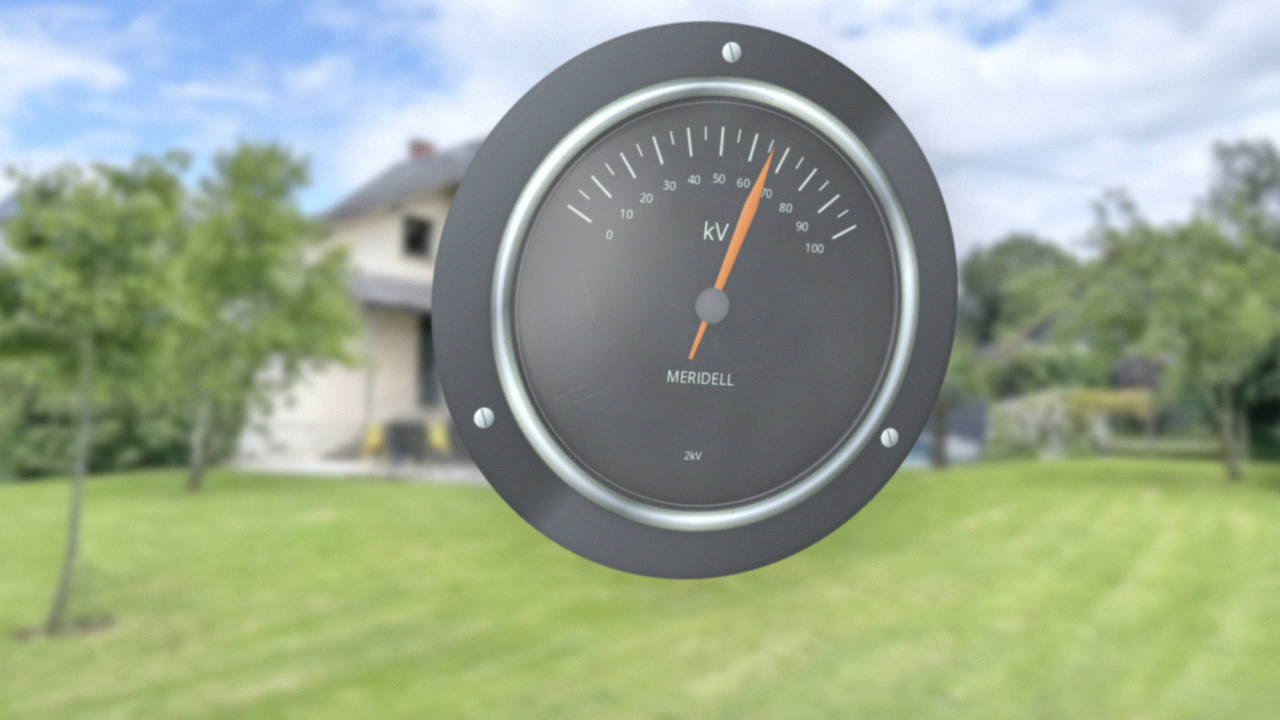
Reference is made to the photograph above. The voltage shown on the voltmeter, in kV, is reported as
65 kV
